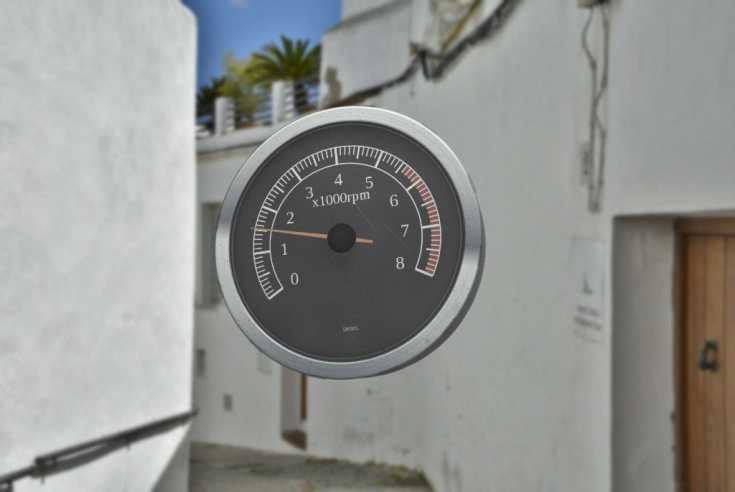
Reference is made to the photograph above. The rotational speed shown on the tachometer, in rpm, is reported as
1500 rpm
